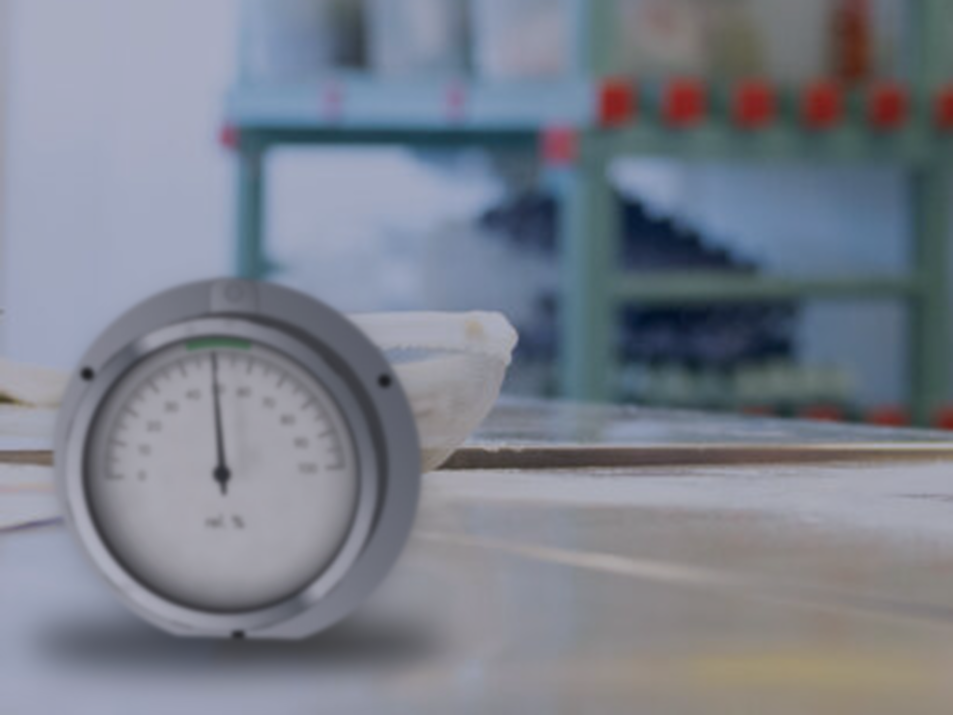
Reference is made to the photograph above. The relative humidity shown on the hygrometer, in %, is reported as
50 %
